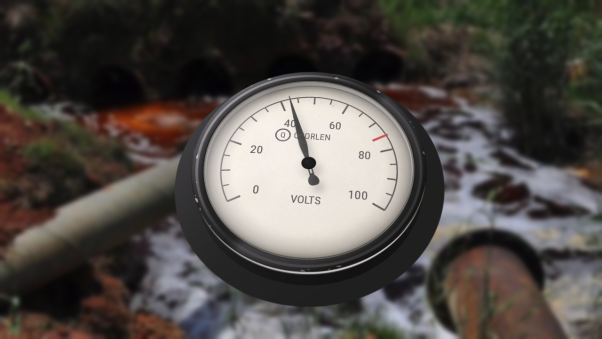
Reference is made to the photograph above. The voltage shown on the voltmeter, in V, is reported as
42.5 V
